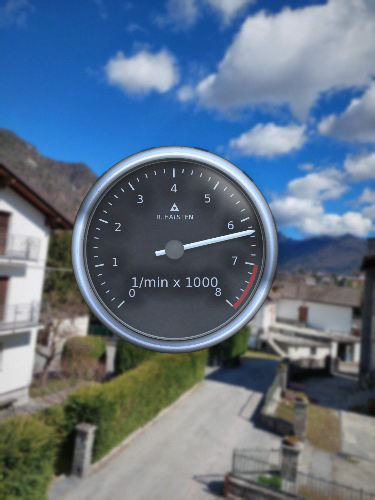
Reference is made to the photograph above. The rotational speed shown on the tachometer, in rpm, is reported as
6300 rpm
